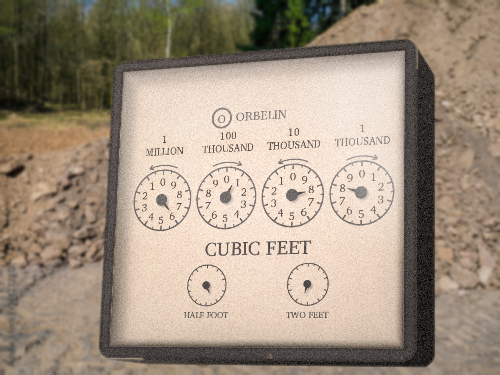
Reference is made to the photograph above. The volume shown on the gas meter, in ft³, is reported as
607800 ft³
